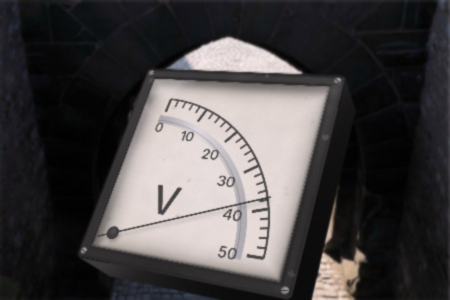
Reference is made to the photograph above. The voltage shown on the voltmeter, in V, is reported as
38 V
